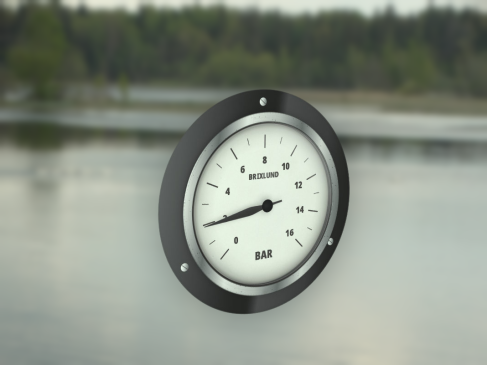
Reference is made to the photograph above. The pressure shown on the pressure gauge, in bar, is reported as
2 bar
